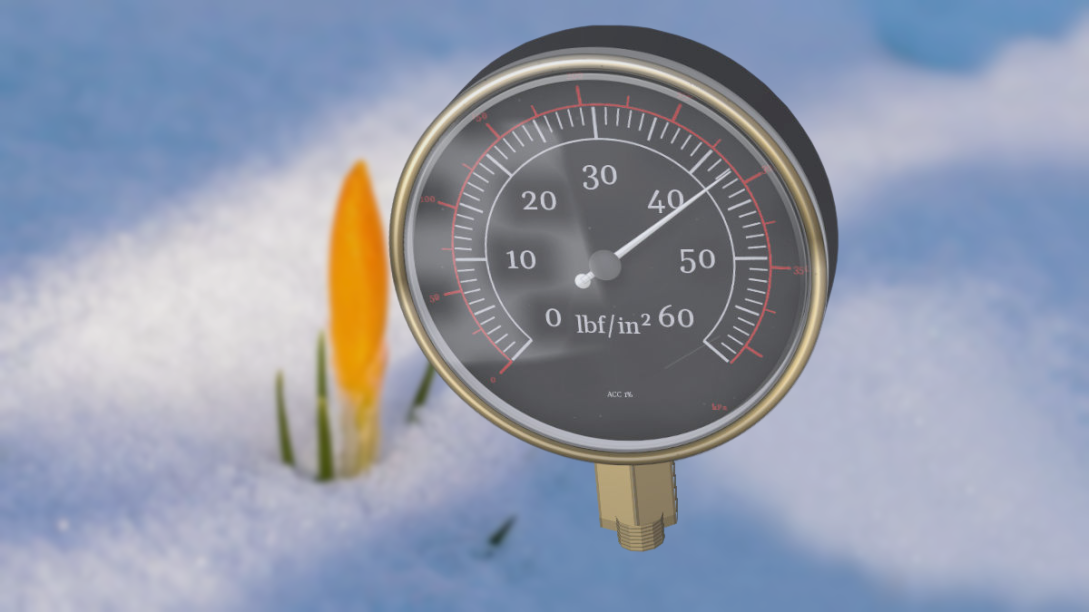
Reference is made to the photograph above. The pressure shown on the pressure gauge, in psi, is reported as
42 psi
